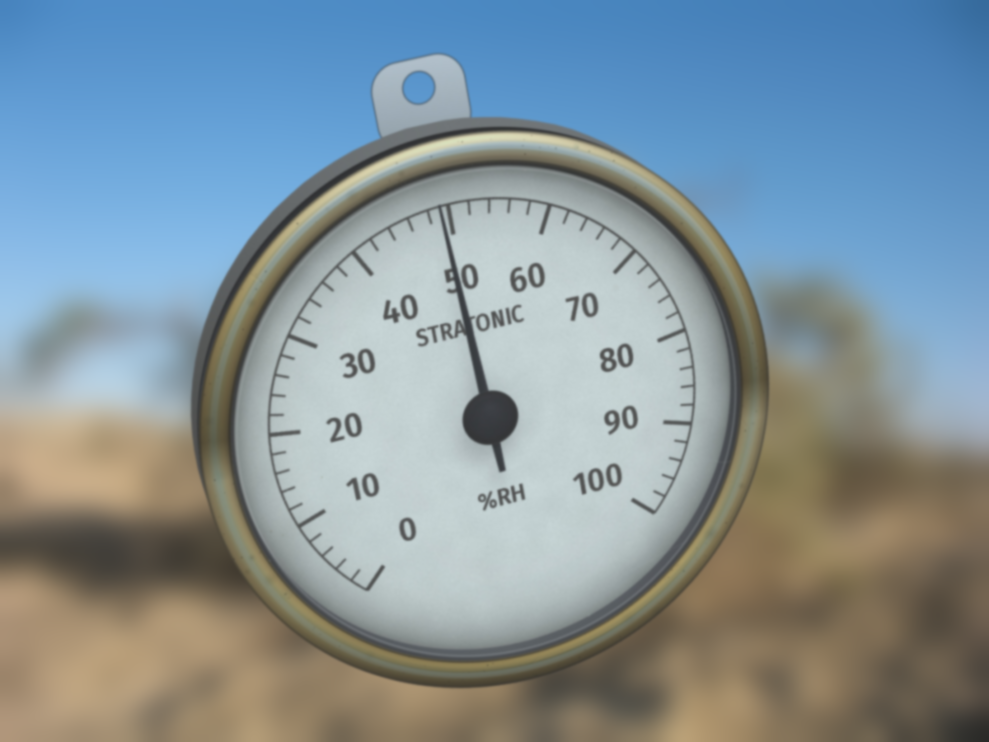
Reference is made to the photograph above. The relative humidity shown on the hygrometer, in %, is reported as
49 %
